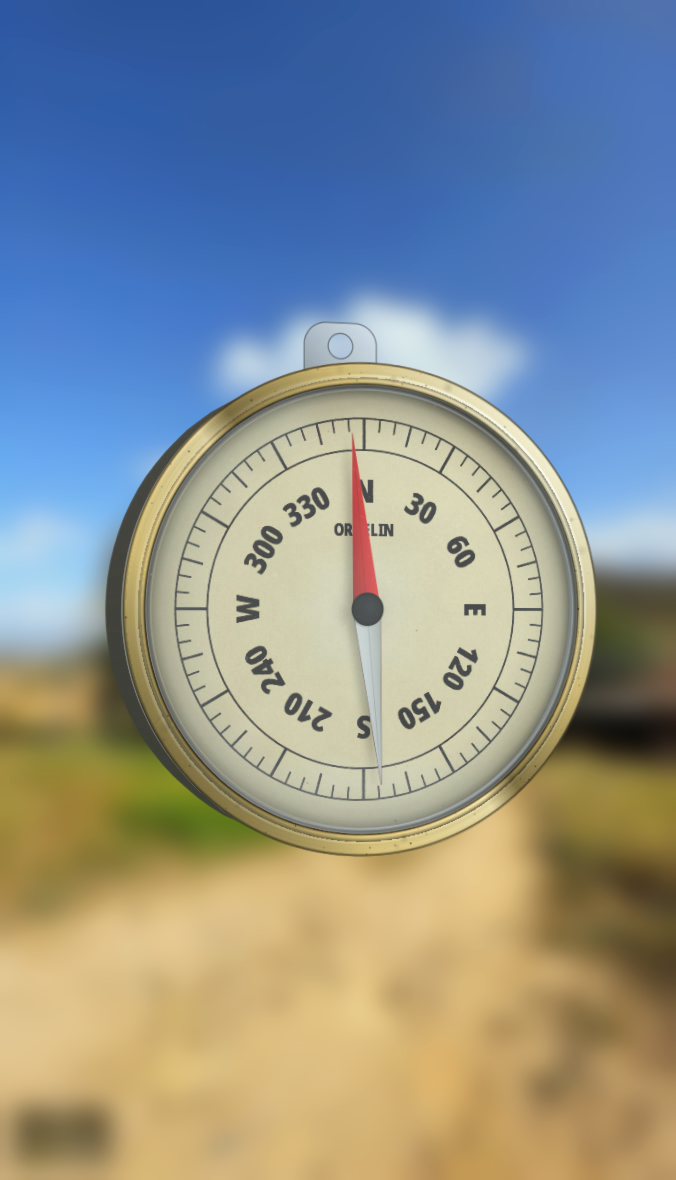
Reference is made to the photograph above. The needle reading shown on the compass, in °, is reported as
355 °
